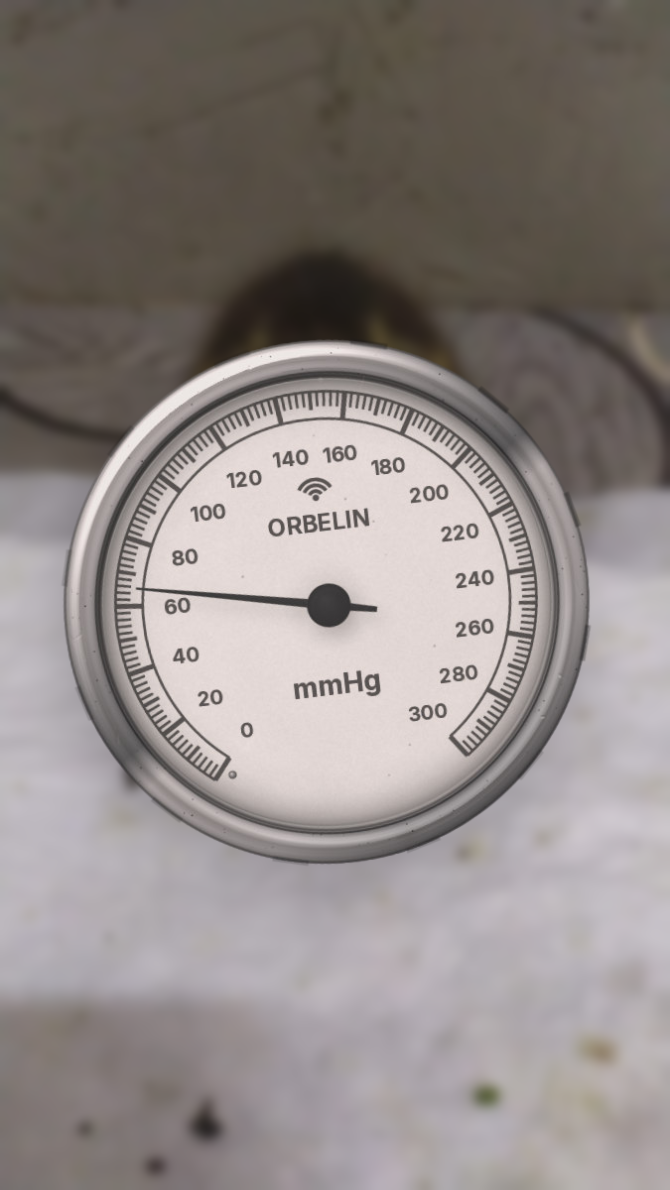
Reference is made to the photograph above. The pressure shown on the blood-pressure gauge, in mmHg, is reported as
66 mmHg
